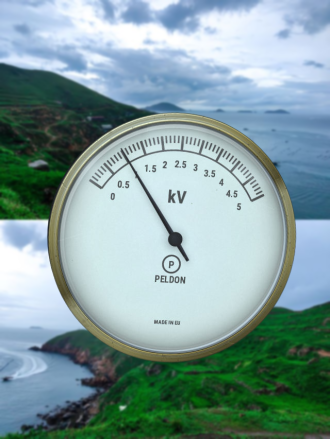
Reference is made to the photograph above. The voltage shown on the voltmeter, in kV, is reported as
1 kV
